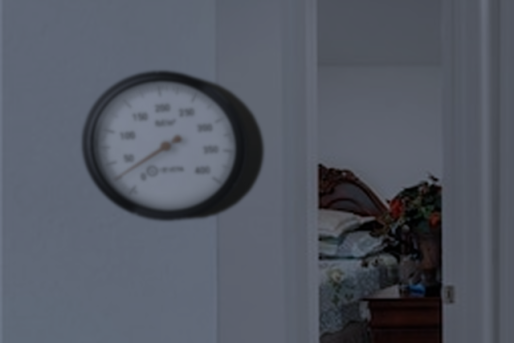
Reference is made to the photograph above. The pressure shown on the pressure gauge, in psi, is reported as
25 psi
